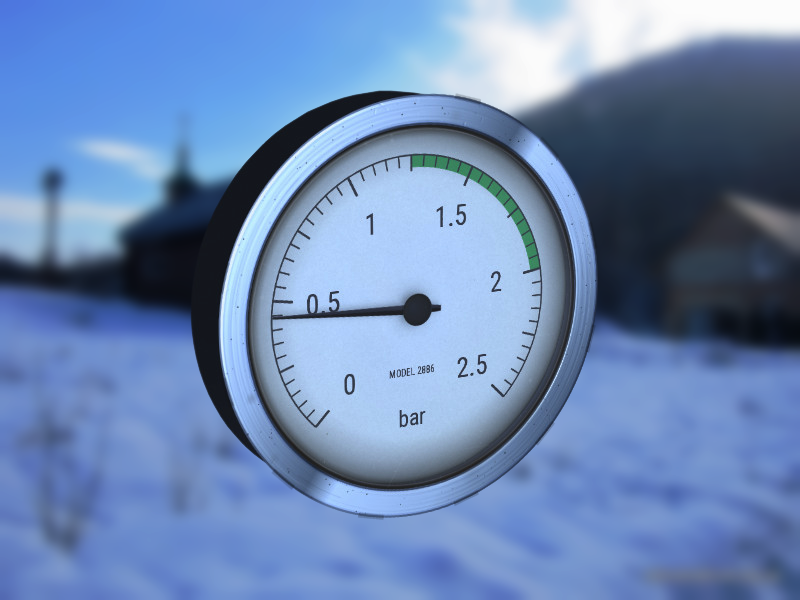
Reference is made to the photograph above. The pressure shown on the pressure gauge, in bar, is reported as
0.45 bar
